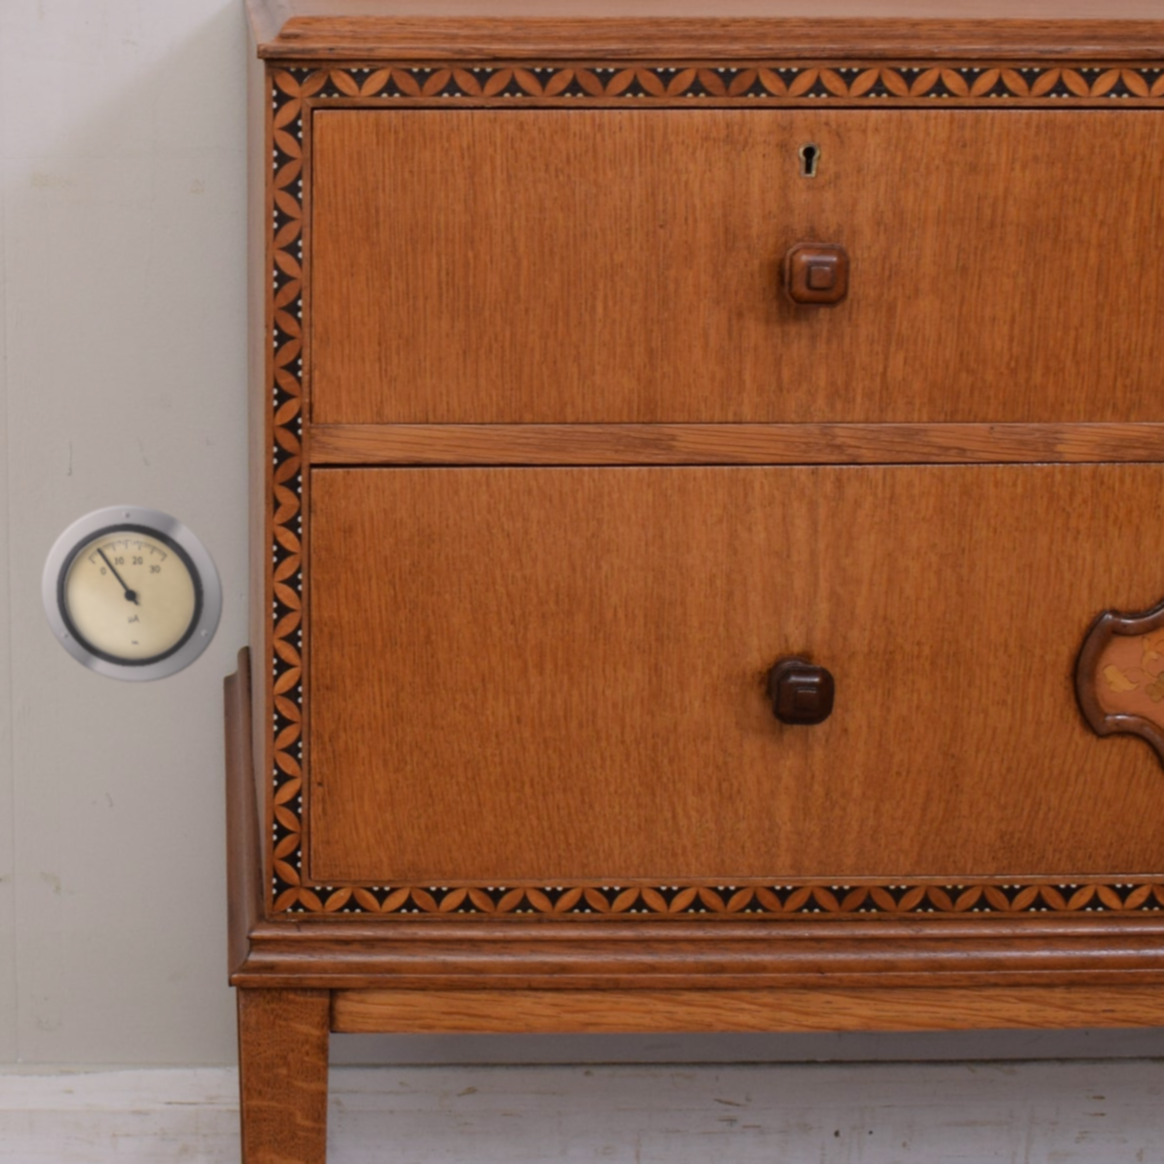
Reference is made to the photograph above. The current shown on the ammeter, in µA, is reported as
5 µA
